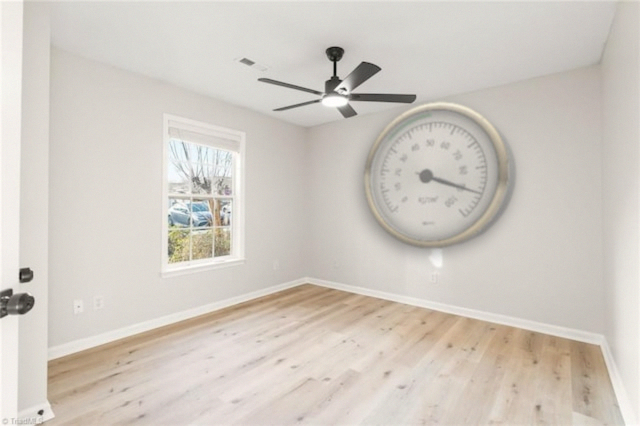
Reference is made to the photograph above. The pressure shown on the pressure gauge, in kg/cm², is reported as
90 kg/cm²
